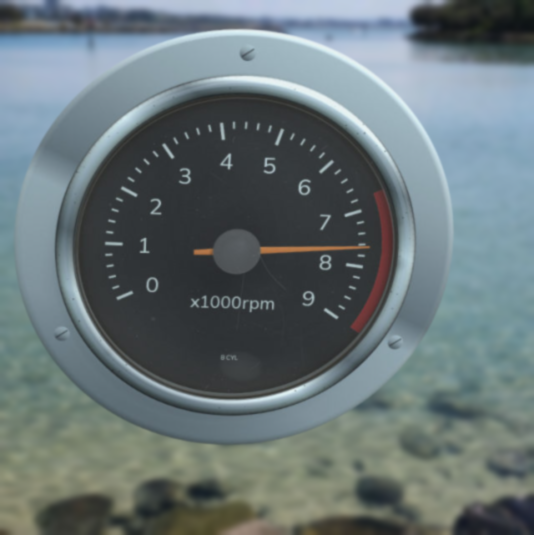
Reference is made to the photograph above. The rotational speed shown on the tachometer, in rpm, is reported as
7600 rpm
